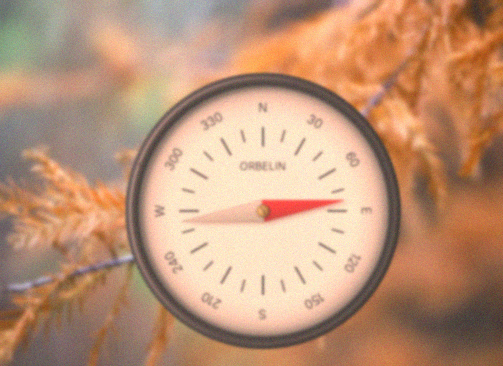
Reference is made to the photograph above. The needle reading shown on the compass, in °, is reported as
82.5 °
